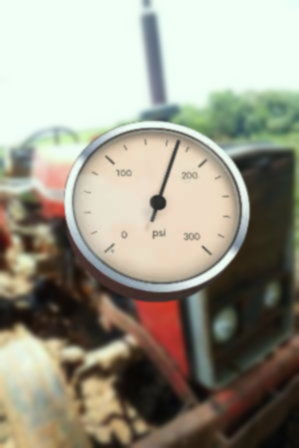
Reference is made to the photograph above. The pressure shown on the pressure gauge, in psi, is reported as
170 psi
